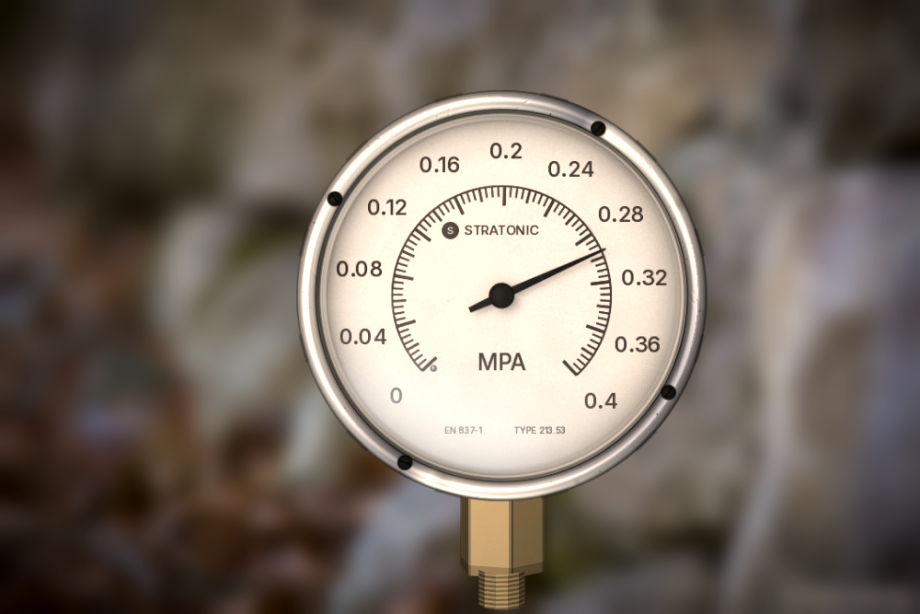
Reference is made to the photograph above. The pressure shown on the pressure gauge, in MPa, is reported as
0.295 MPa
